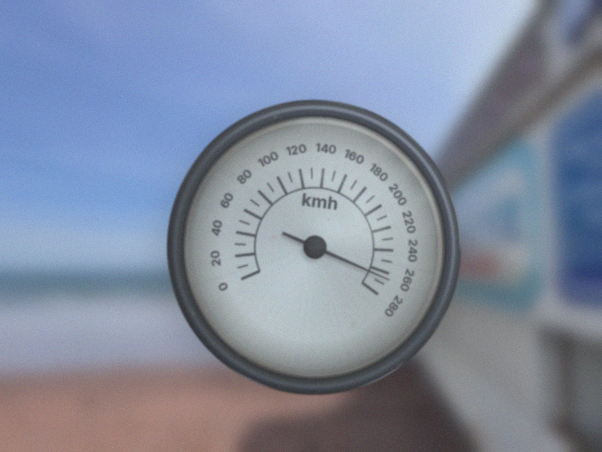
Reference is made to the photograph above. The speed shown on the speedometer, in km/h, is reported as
265 km/h
